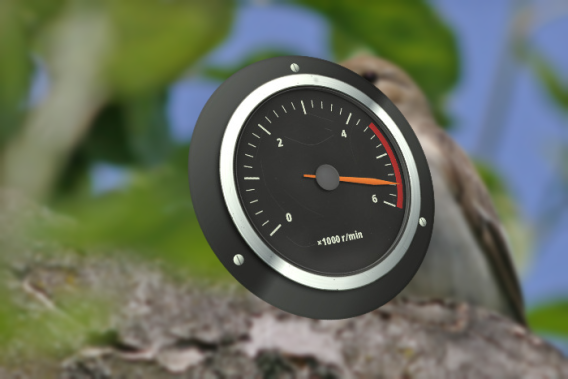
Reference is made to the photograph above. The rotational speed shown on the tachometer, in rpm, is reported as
5600 rpm
